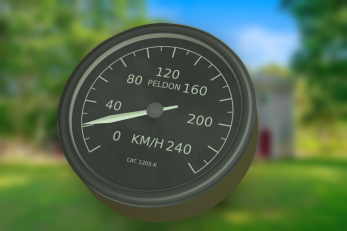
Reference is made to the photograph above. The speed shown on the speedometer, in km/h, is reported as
20 km/h
